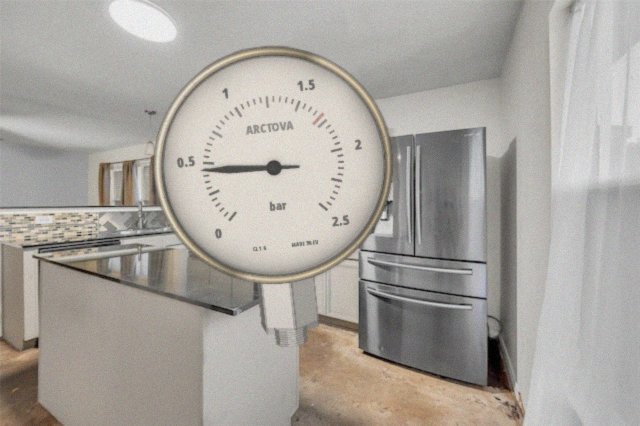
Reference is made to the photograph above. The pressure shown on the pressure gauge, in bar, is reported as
0.45 bar
